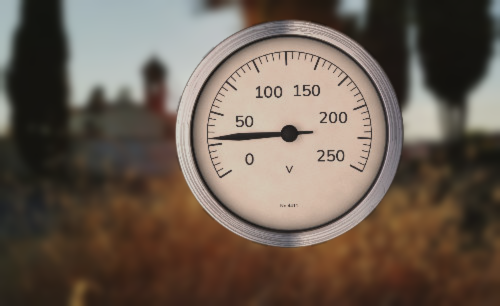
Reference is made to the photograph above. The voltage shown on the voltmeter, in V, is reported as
30 V
